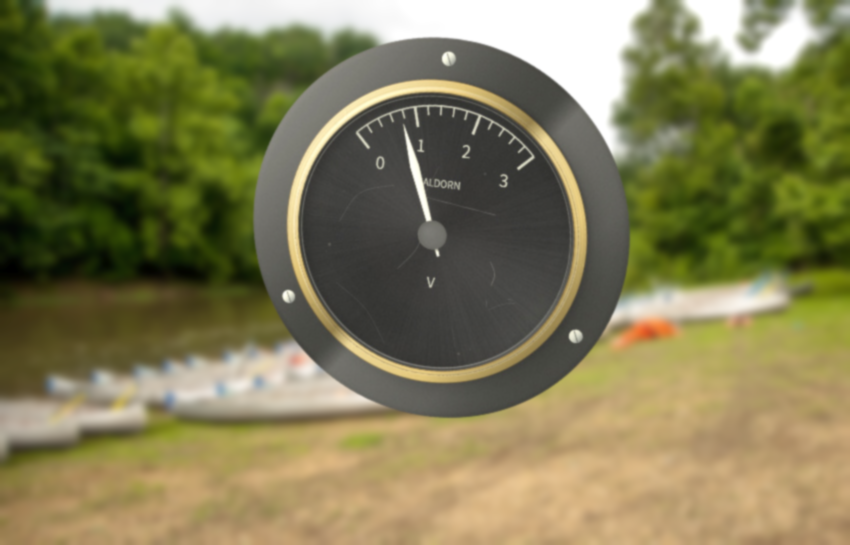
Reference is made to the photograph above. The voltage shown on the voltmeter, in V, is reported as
0.8 V
